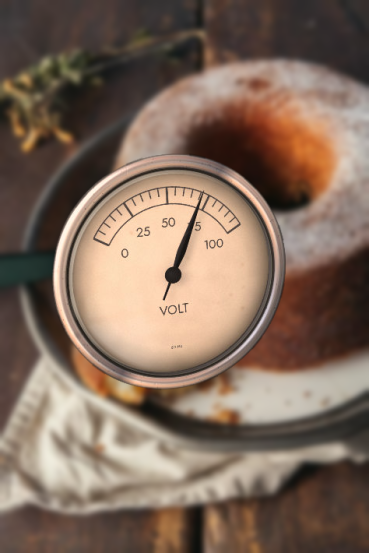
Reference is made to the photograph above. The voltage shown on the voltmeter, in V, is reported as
70 V
